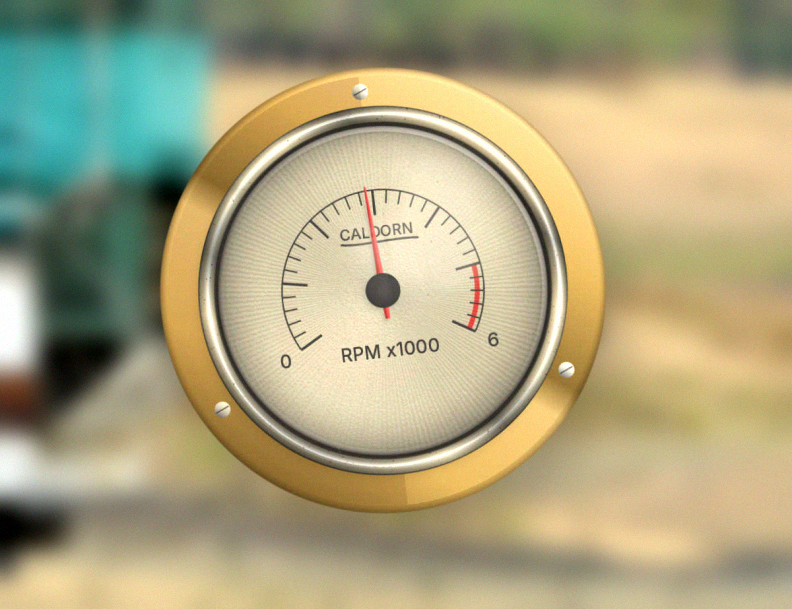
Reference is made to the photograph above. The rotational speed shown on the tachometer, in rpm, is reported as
2900 rpm
